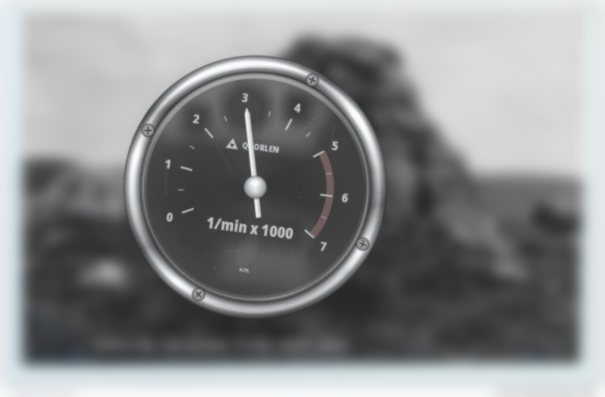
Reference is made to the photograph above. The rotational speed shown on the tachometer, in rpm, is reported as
3000 rpm
